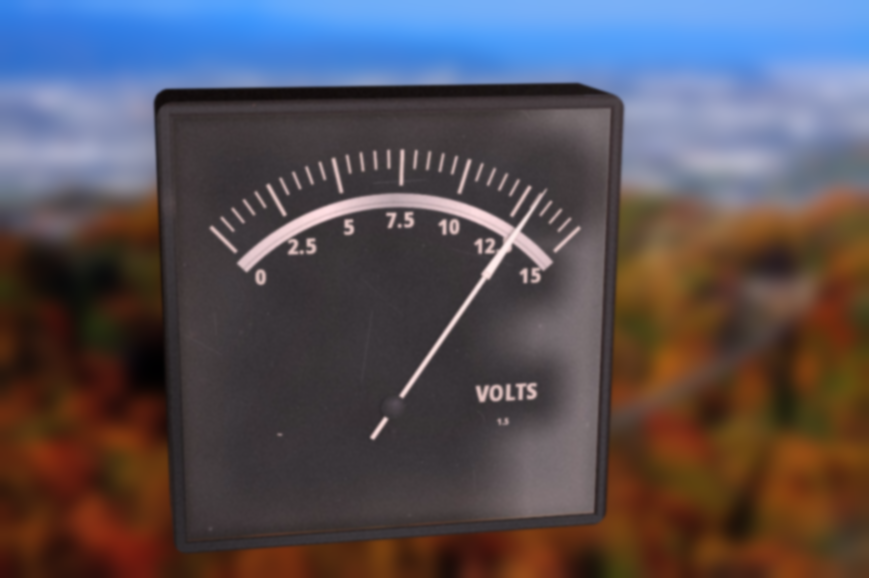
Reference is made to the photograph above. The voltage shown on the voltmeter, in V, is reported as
13 V
